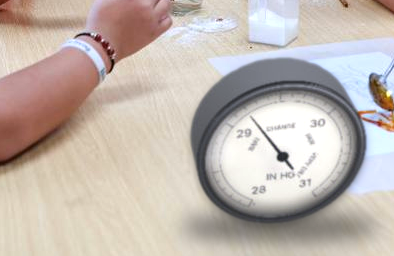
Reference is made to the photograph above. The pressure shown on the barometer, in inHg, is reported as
29.2 inHg
